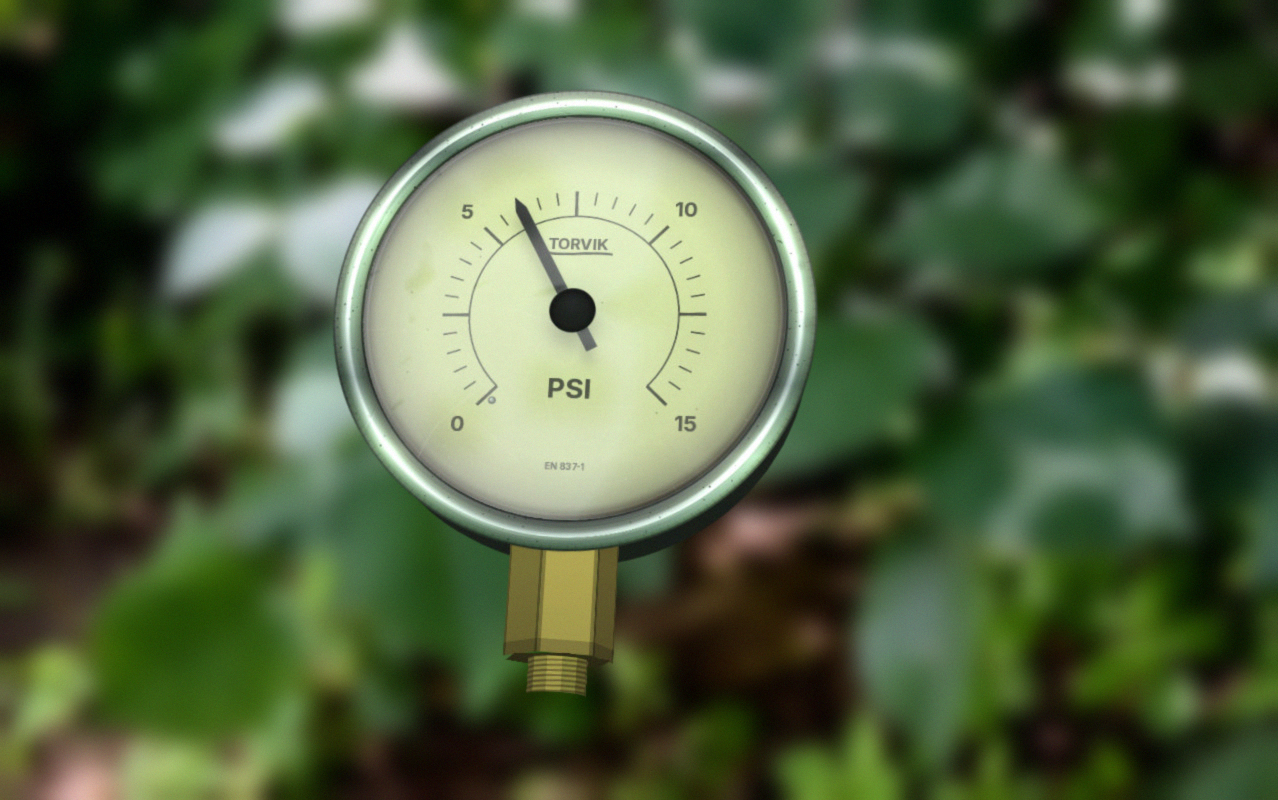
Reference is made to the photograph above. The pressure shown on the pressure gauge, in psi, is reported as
6 psi
